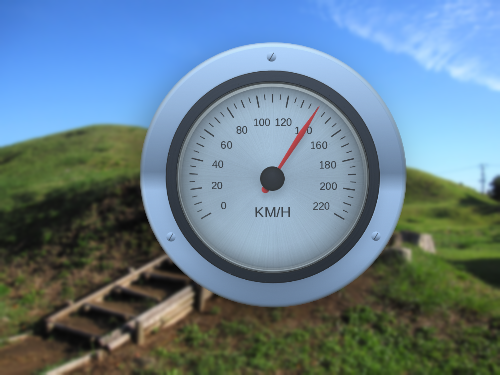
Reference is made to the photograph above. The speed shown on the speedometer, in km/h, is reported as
140 km/h
